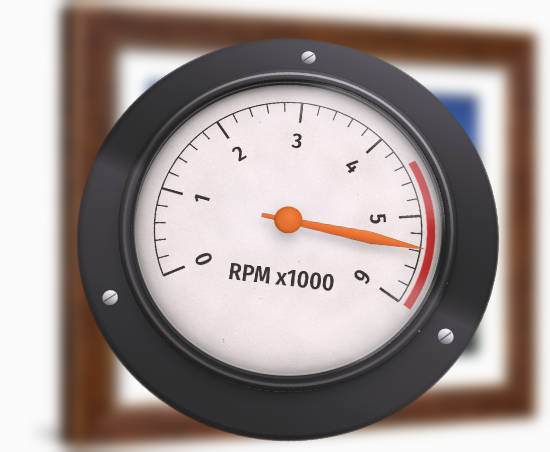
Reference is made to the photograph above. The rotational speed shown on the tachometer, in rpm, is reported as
5400 rpm
